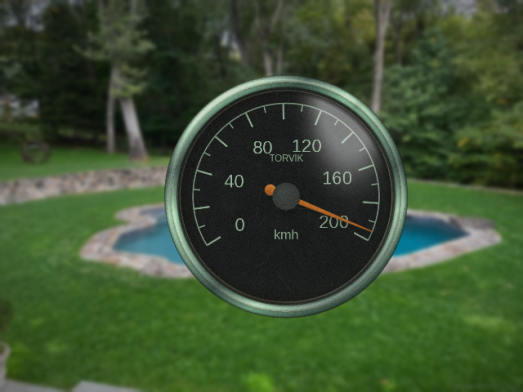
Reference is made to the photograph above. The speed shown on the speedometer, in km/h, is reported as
195 km/h
